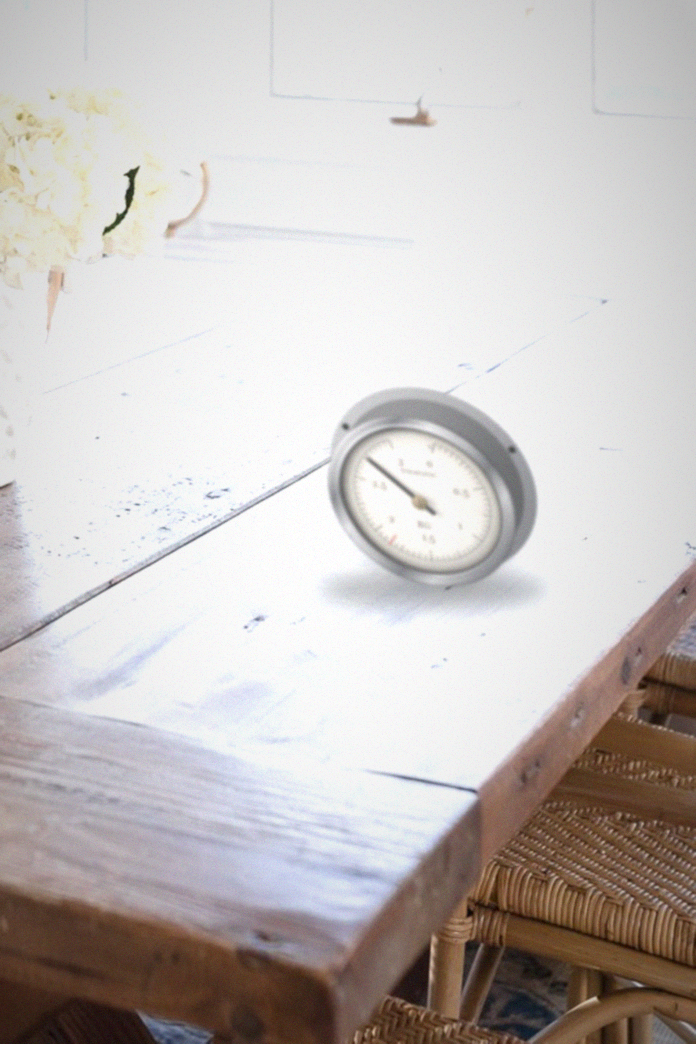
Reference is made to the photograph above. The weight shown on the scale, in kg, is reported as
2.75 kg
